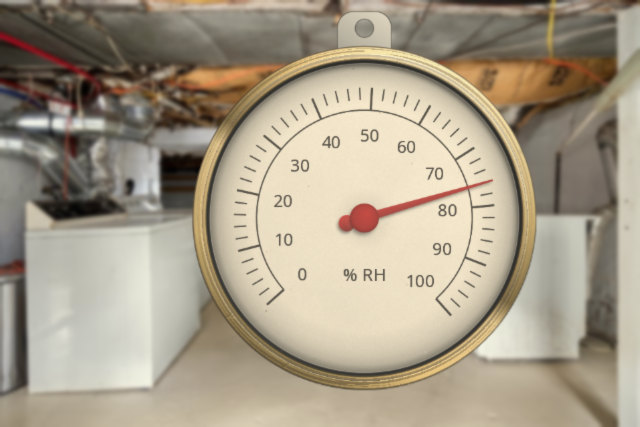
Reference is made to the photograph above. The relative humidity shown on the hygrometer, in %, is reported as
76 %
